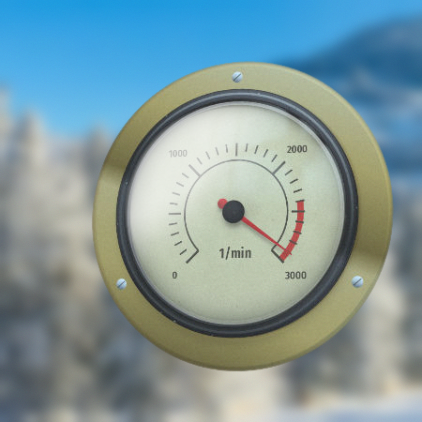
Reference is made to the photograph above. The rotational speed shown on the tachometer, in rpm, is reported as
2900 rpm
